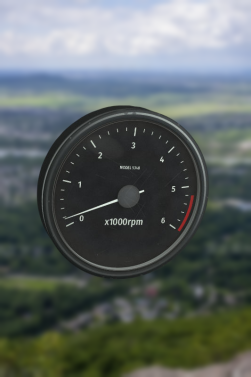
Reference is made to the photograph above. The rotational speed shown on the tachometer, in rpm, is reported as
200 rpm
